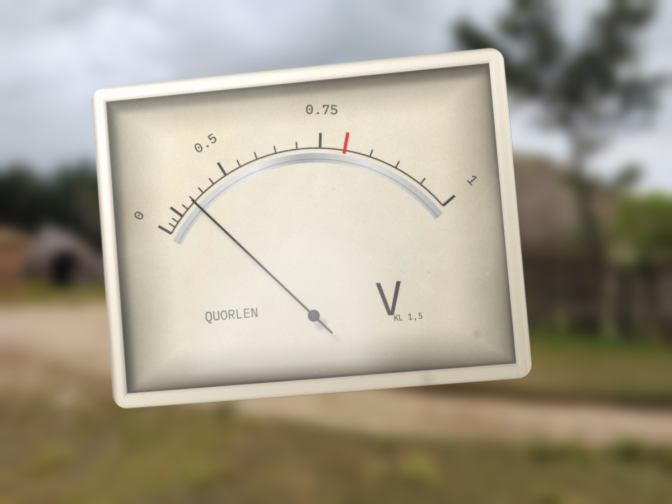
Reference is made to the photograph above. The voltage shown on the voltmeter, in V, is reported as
0.35 V
